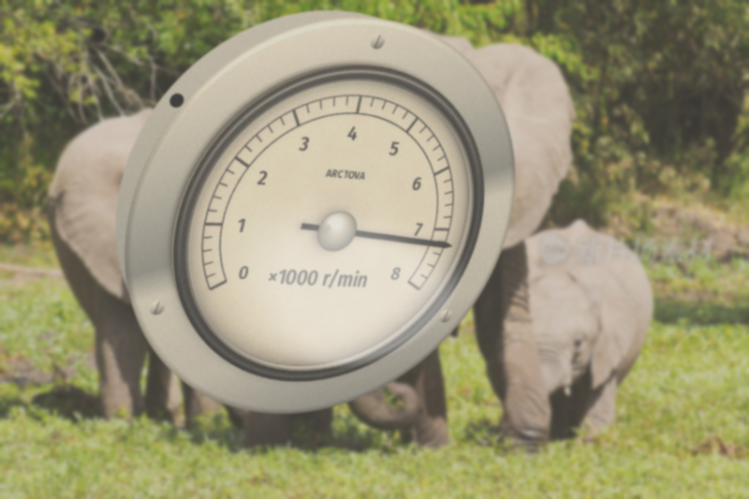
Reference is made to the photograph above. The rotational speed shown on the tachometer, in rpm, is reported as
7200 rpm
